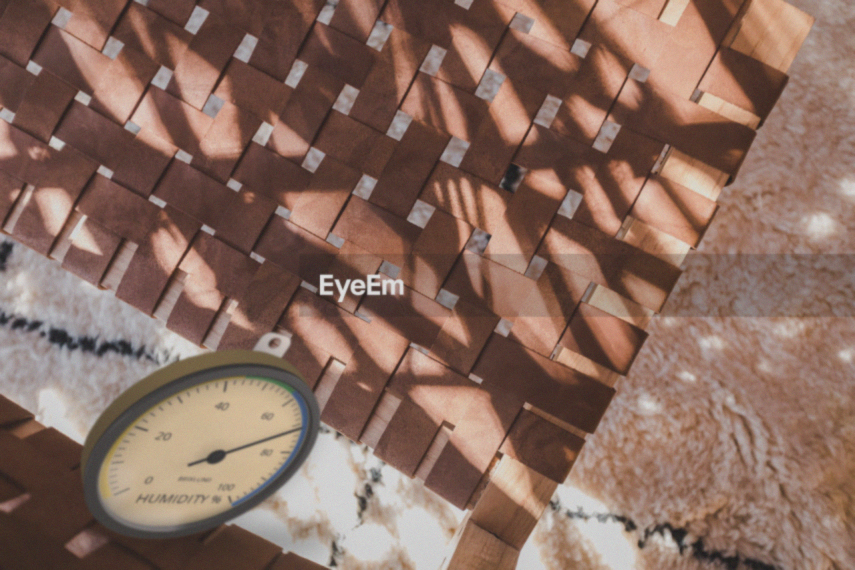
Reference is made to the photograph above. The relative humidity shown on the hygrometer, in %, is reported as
70 %
